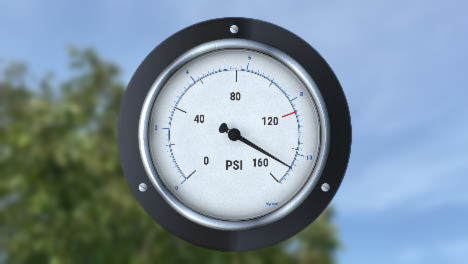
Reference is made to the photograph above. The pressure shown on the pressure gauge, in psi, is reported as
150 psi
